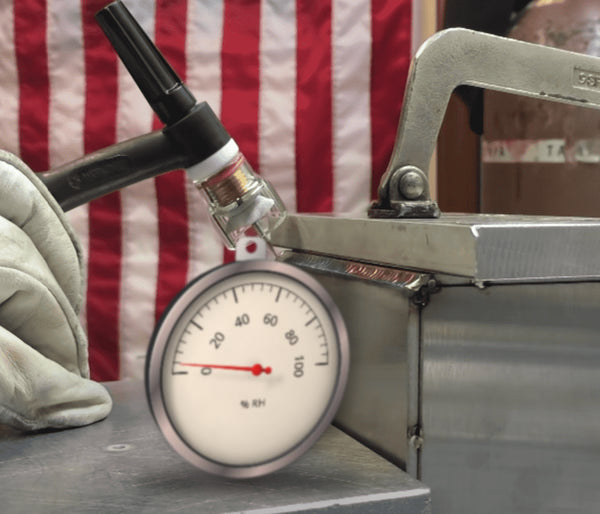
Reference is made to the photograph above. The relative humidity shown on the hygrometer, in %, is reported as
4 %
